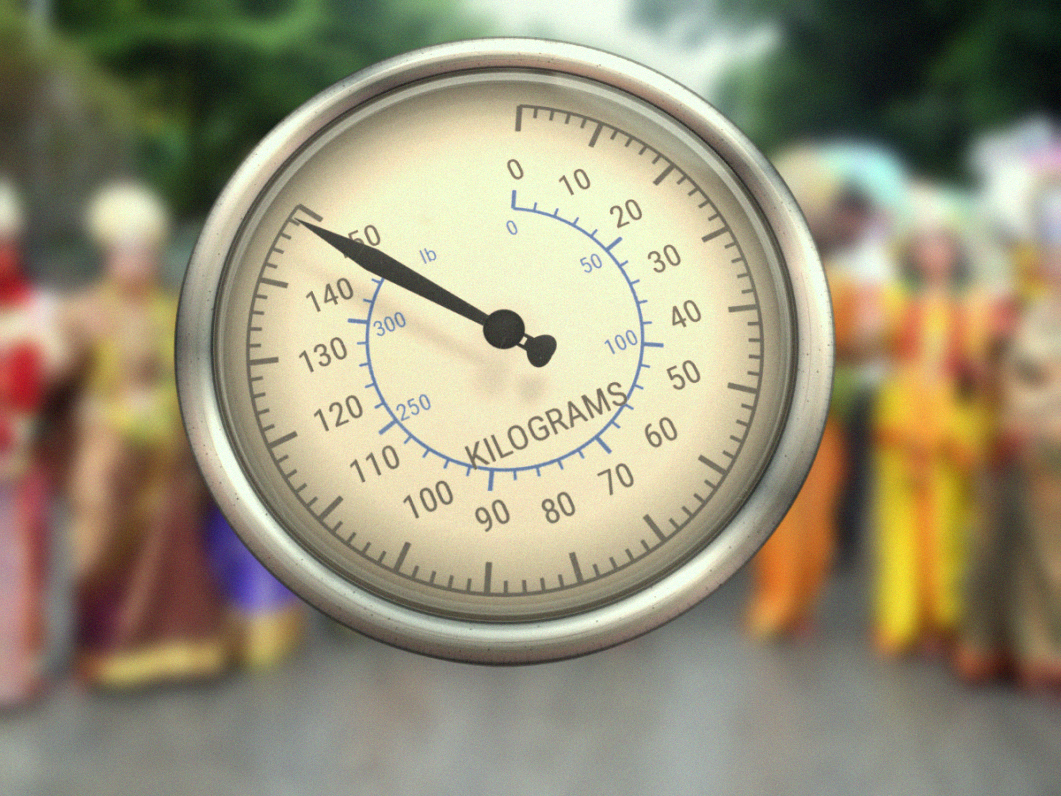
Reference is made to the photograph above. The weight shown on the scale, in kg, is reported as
148 kg
